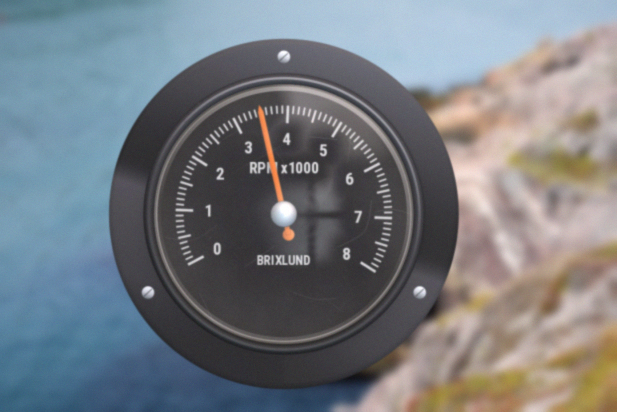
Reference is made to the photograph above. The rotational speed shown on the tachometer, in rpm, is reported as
3500 rpm
